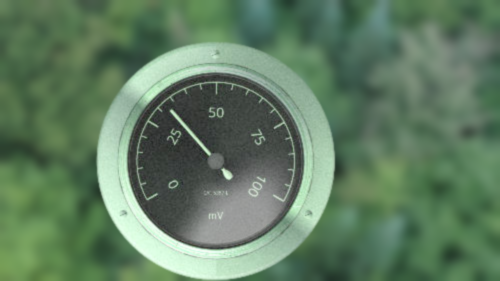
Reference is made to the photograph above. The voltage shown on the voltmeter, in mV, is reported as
32.5 mV
